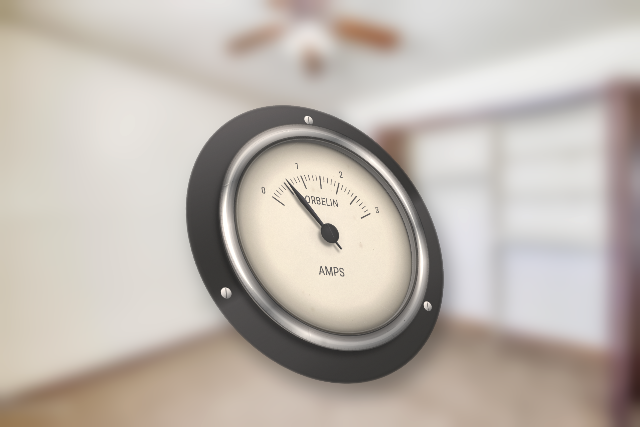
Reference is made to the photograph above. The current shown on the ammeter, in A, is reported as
0.5 A
